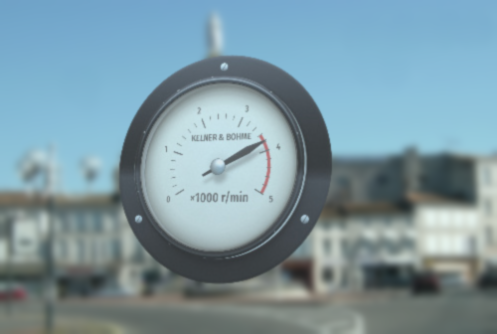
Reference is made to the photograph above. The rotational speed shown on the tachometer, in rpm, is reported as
3800 rpm
